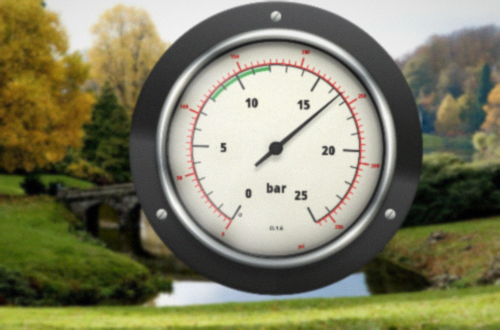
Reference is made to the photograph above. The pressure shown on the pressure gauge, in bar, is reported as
16.5 bar
